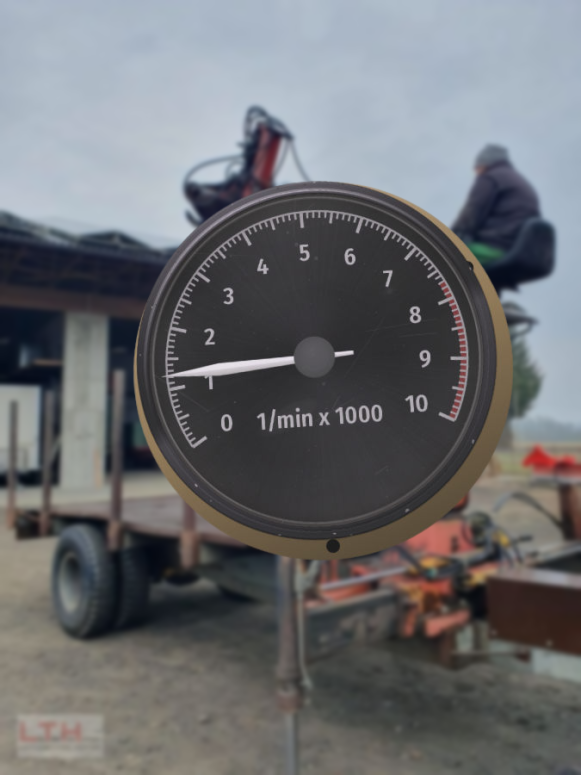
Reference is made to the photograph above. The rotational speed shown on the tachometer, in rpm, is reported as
1200 rpm
